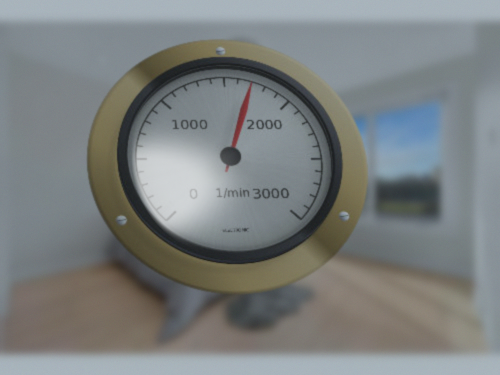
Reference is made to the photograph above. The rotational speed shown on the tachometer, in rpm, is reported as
1700 rpm
